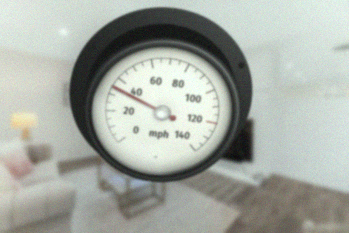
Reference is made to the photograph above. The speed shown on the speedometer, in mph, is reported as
35 mph
